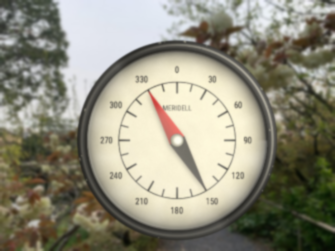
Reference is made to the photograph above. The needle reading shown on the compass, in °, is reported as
330 °
